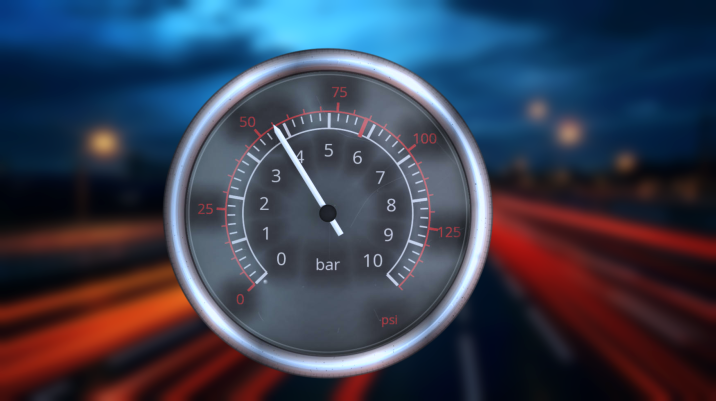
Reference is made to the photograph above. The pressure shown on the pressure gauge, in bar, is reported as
3.8 bar
